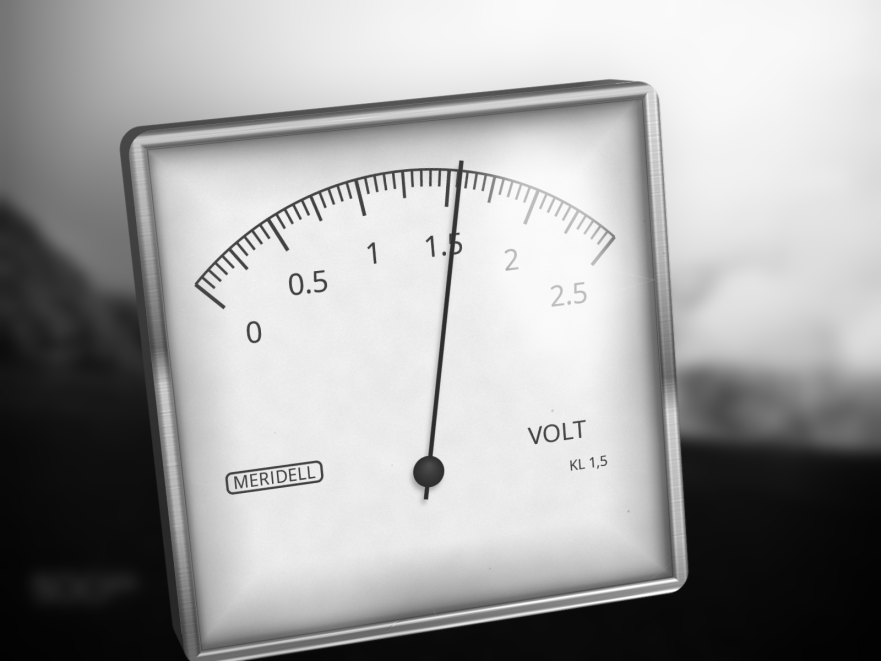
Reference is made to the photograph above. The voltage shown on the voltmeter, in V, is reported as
1.55 V
